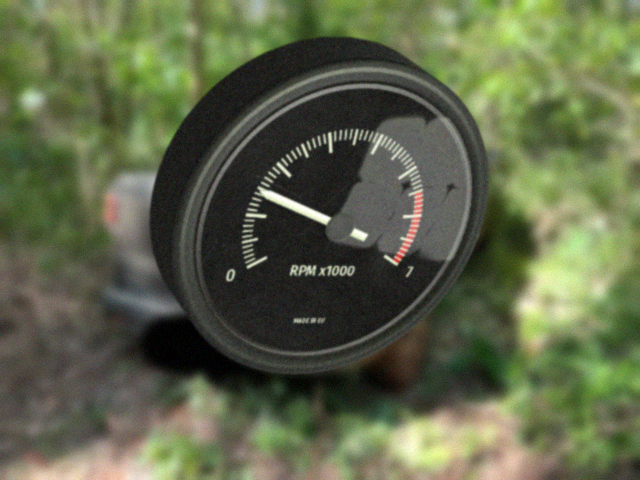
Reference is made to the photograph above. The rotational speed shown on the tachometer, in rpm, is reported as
1500 rpm
